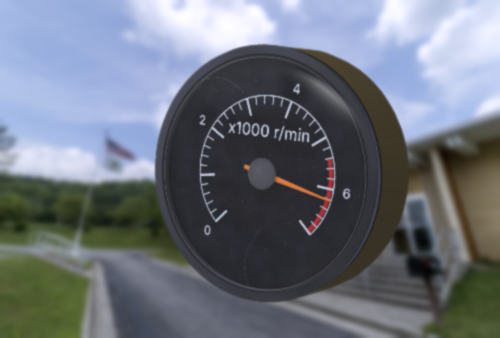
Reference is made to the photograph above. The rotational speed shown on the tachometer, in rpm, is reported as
6200 rpm
